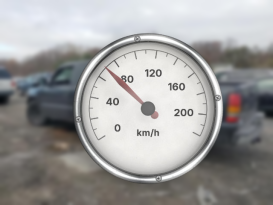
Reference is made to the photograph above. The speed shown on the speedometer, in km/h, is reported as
70 km/h
